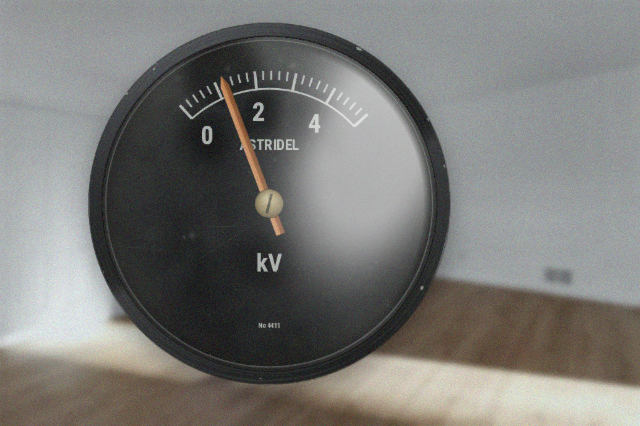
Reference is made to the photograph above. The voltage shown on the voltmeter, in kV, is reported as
1.2 kV
